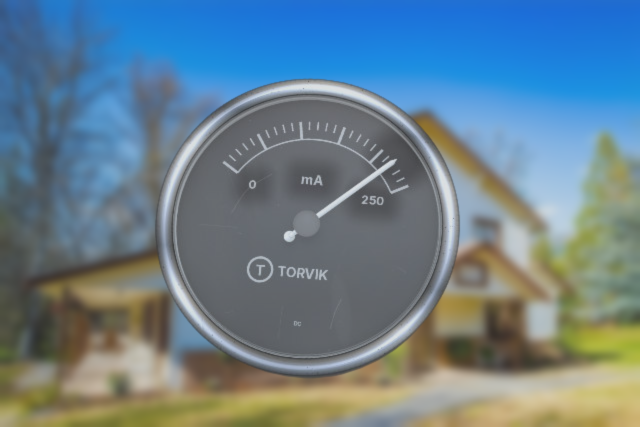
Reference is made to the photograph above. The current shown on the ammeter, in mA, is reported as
220 mA
